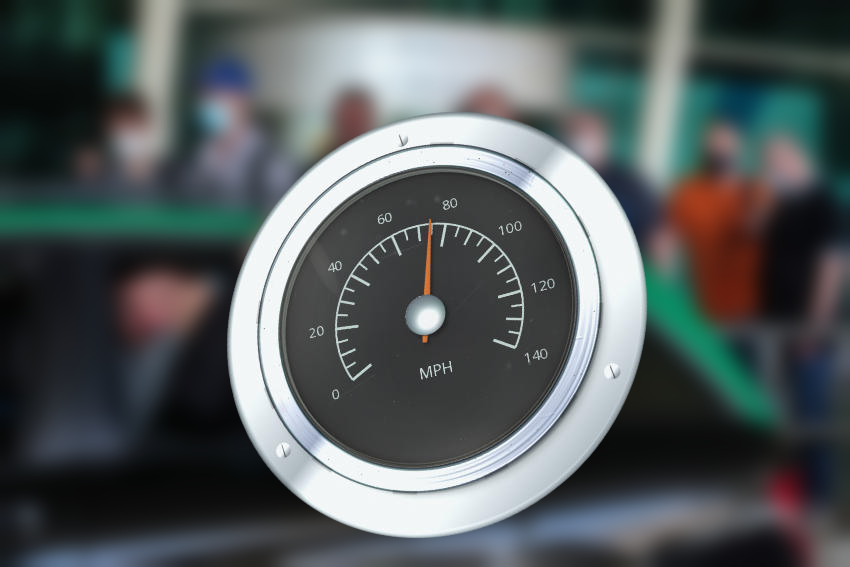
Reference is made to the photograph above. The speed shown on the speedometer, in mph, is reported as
75 mph
